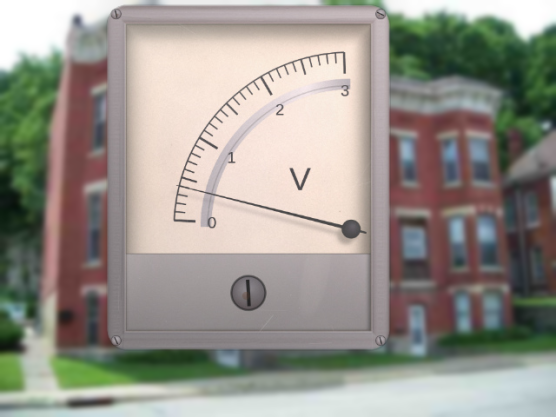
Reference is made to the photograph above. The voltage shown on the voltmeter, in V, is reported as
0.4 V
